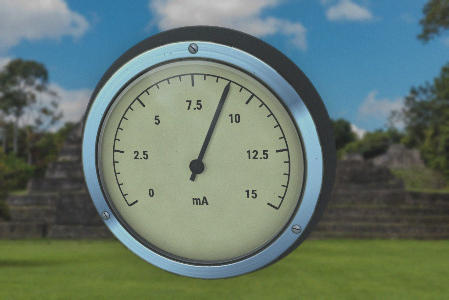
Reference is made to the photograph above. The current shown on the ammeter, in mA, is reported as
9 mA
